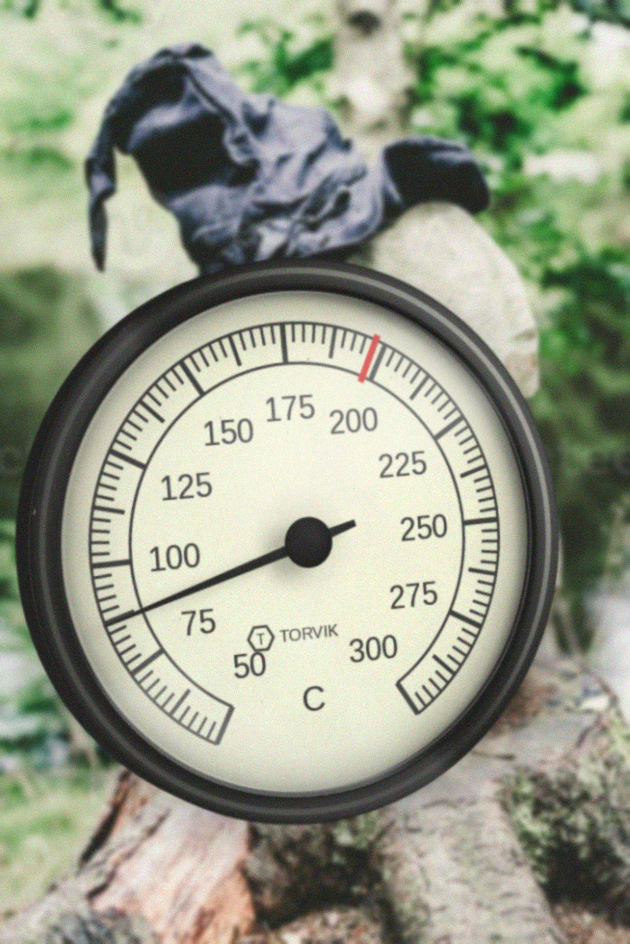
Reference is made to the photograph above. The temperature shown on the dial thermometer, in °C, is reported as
87.5 °C
